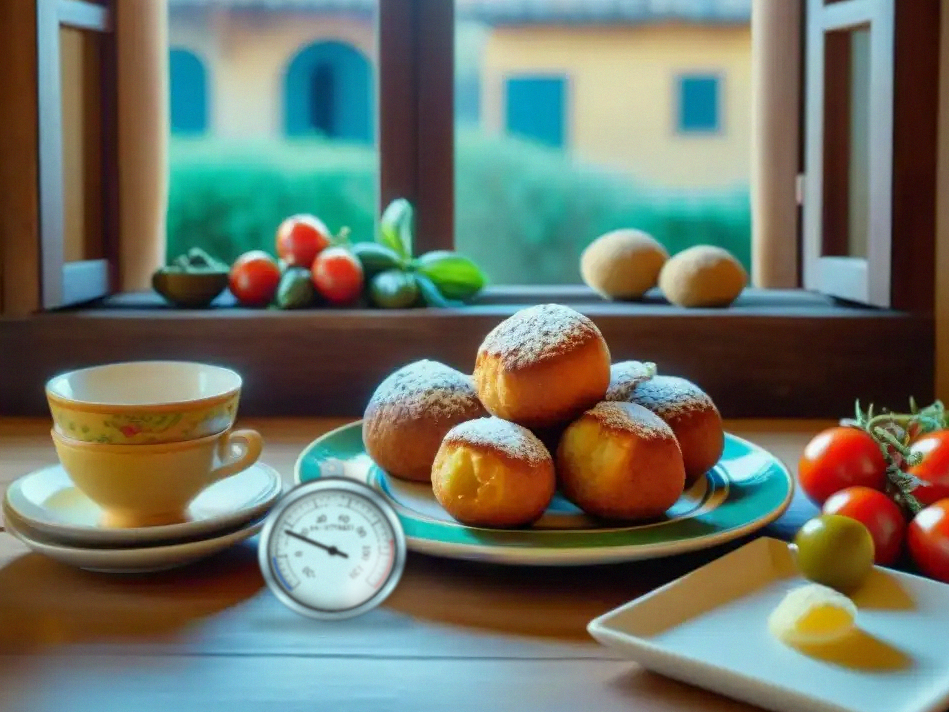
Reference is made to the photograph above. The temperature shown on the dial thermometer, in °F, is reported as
16 °F
